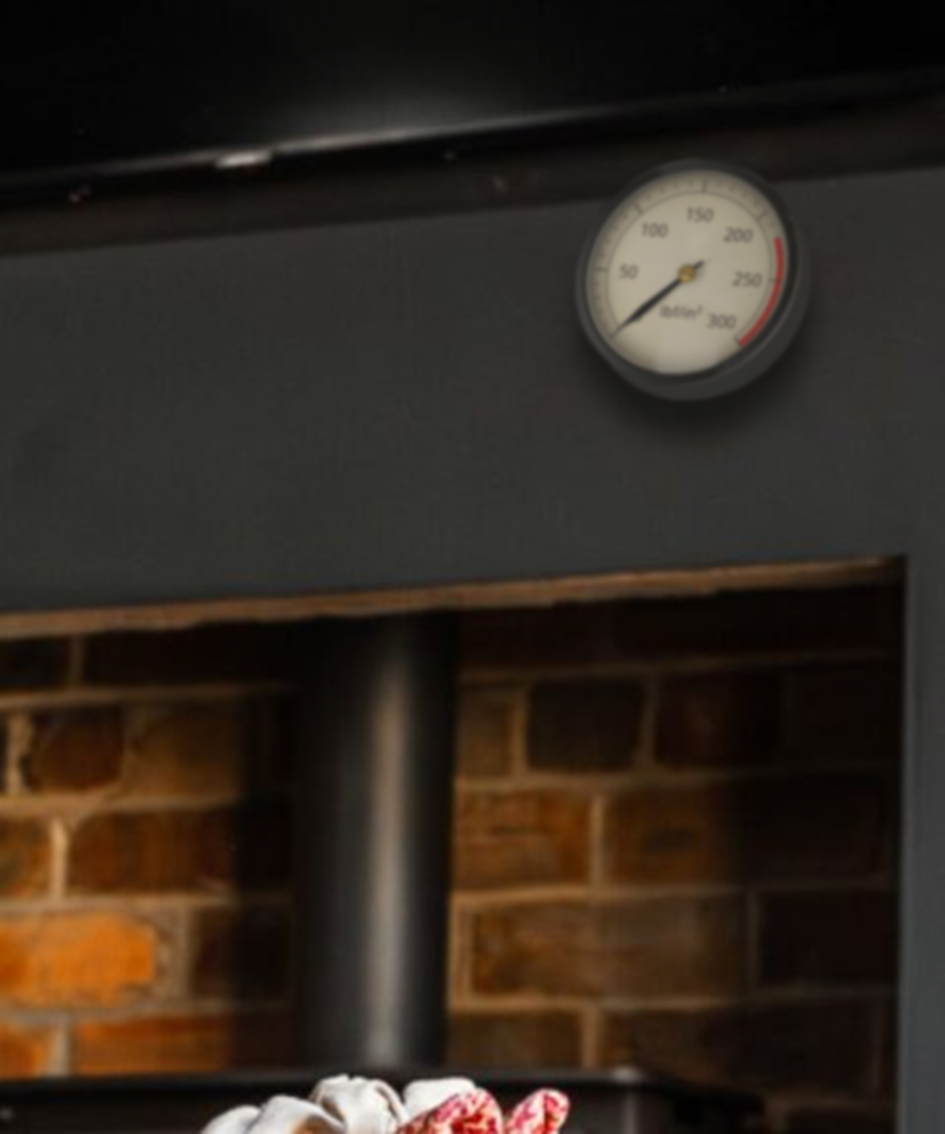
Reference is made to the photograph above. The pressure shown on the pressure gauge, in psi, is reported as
0 psi
